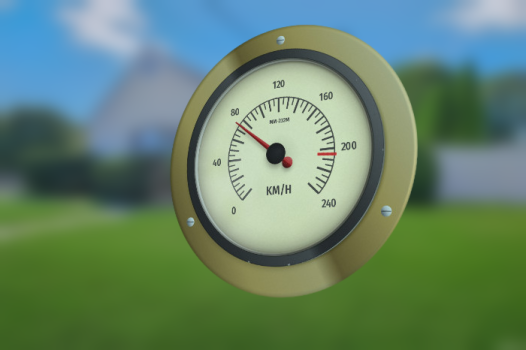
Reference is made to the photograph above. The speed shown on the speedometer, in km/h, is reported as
75 km/h
